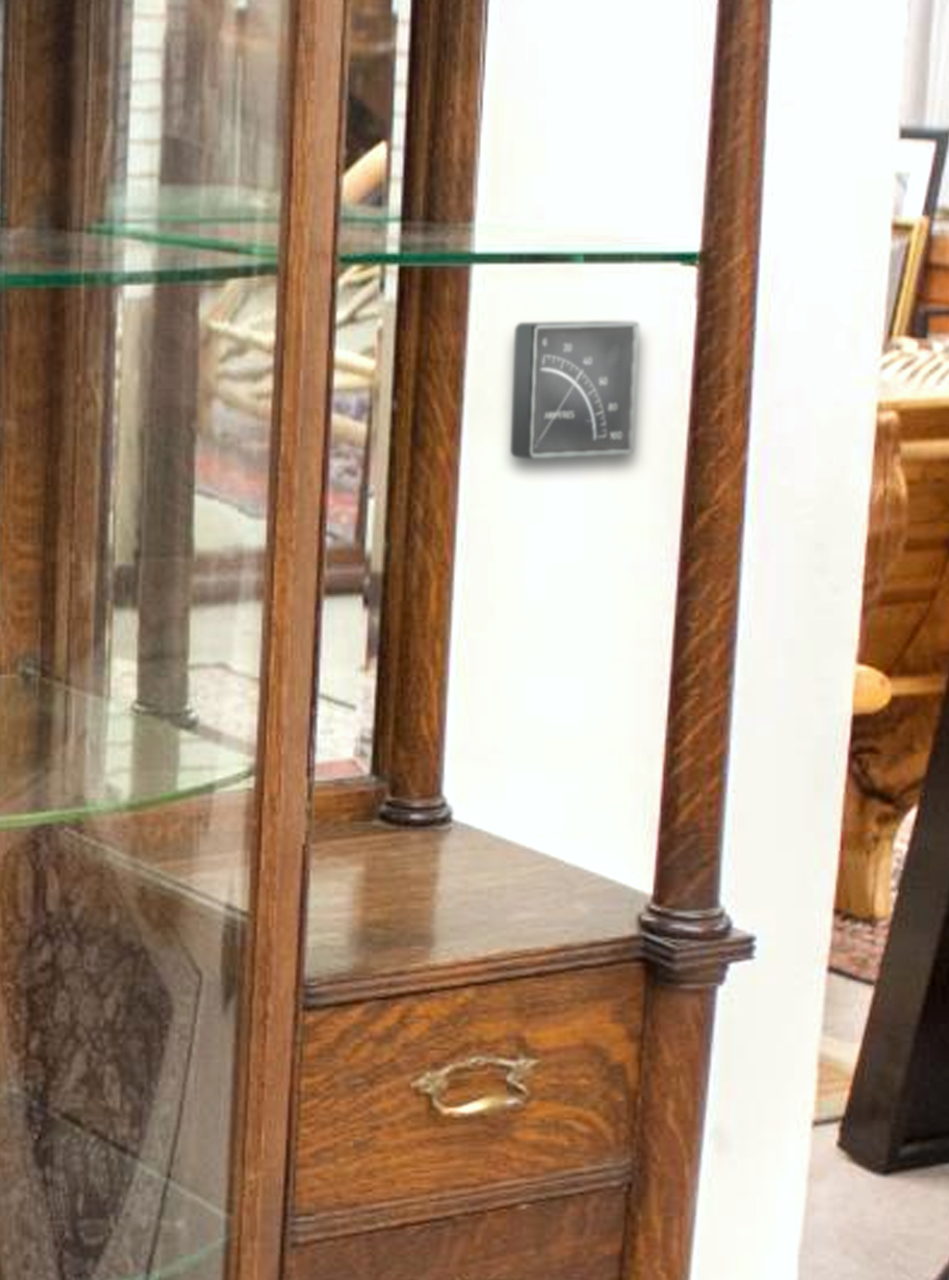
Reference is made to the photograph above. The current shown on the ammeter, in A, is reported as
40 A
